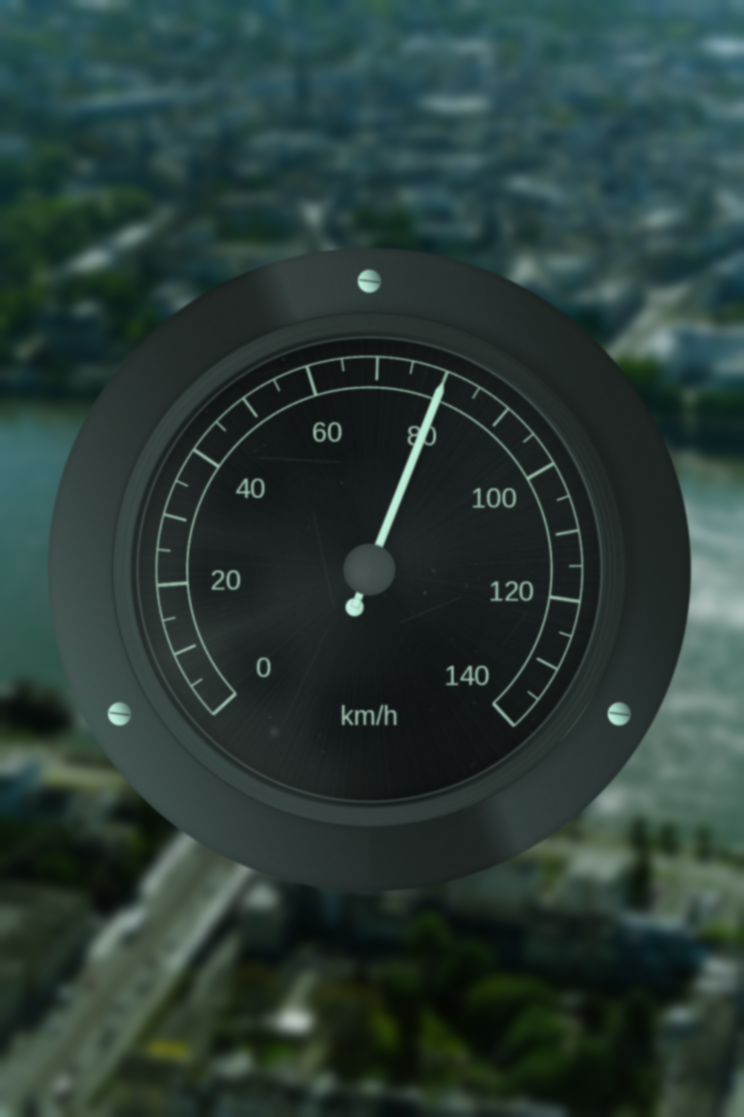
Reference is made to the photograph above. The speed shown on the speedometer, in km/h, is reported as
80 km/h
